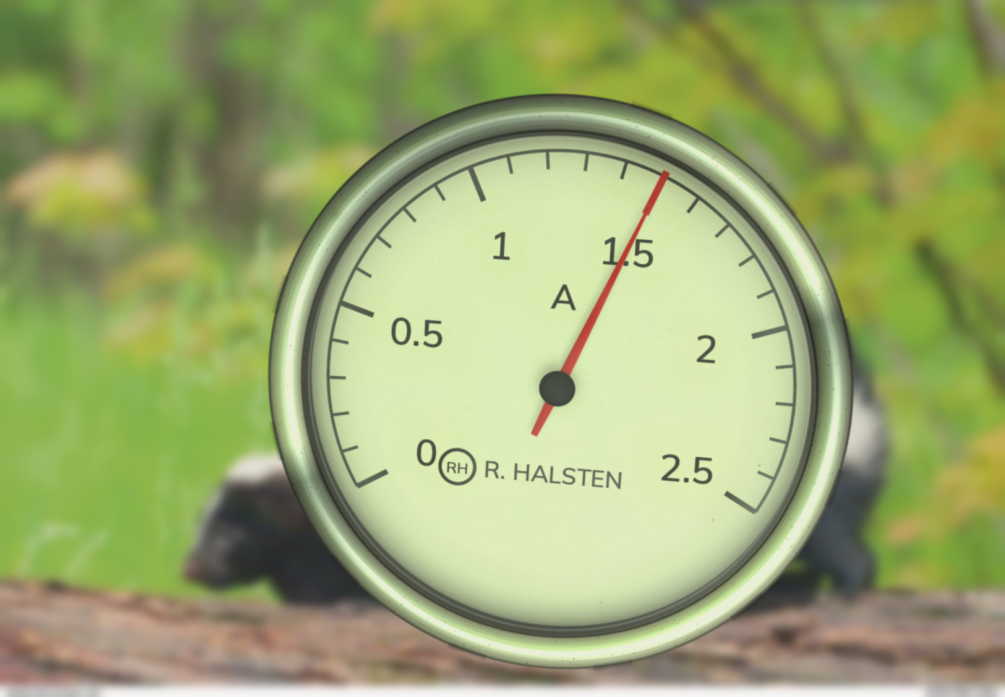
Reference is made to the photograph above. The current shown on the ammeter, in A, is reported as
1.5 A
